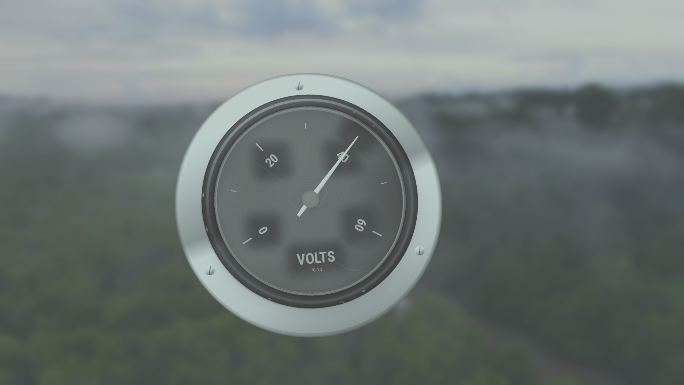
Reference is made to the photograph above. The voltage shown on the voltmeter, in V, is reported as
40 V
